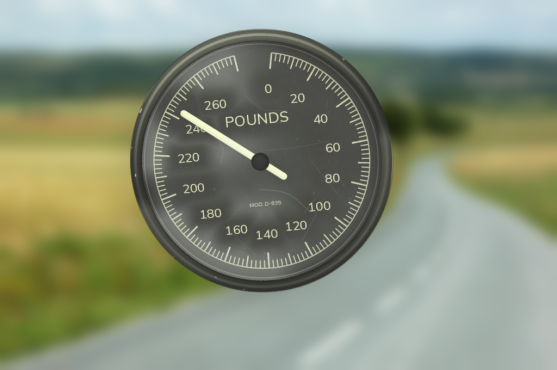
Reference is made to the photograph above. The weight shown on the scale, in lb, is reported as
244 lb
